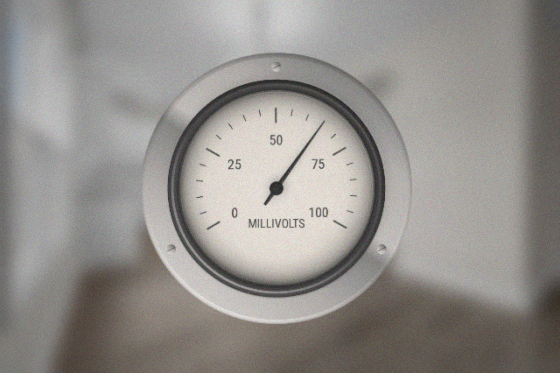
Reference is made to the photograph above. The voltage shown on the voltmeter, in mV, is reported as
65 mV
